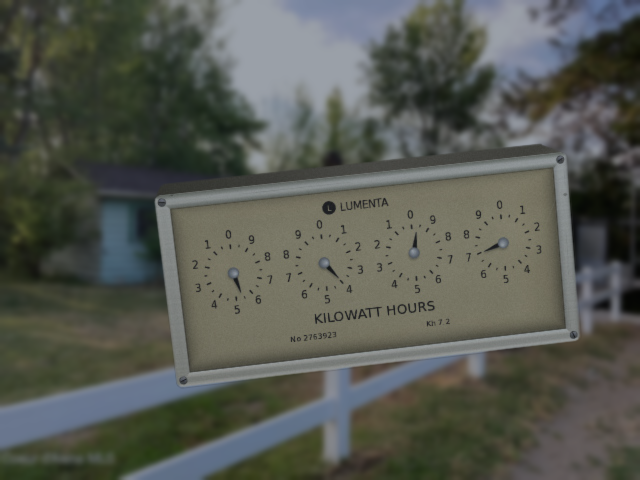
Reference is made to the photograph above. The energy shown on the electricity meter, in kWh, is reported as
5397 kWh
